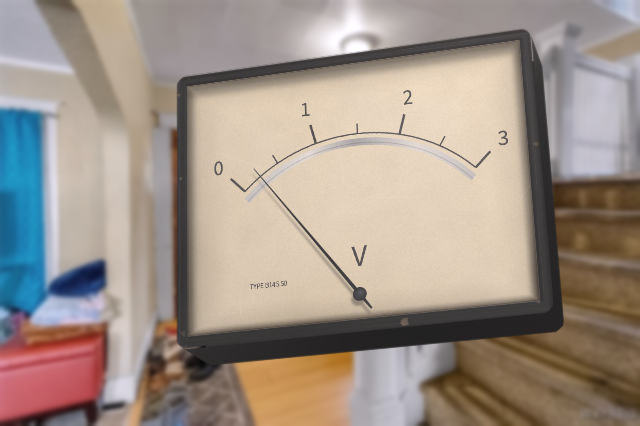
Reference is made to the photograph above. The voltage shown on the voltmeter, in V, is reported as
0.25 V
